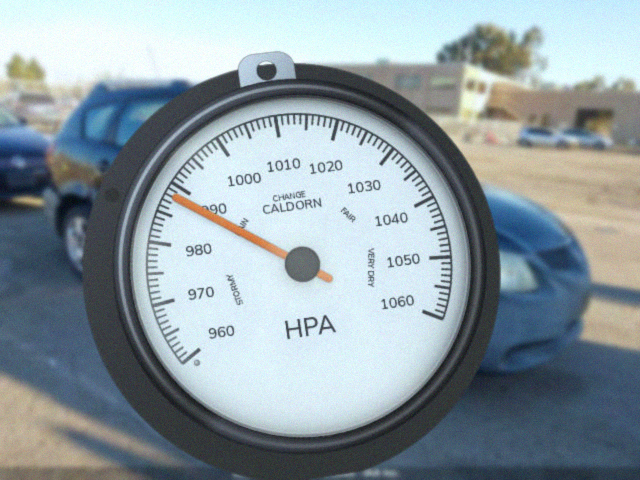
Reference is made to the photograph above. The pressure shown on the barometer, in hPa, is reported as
988 hPa
